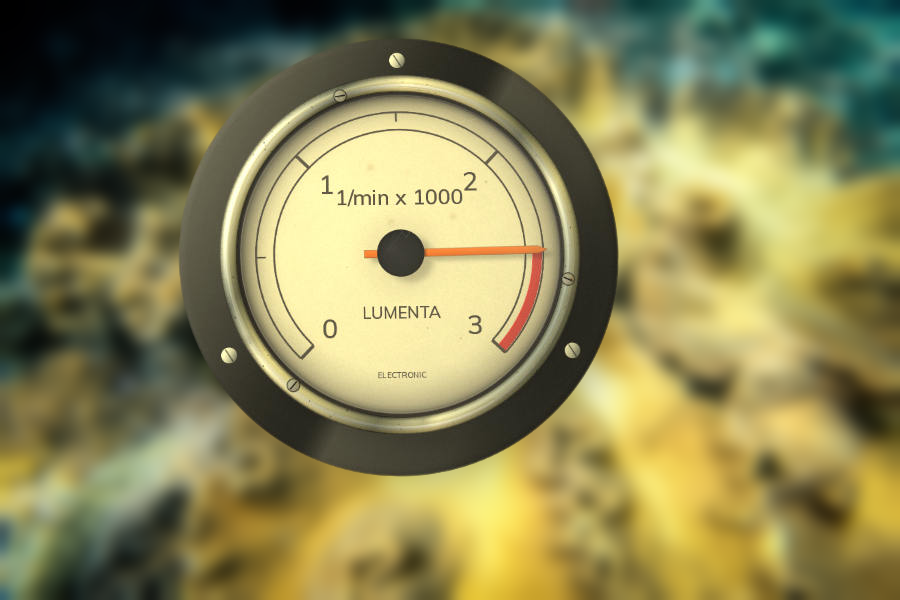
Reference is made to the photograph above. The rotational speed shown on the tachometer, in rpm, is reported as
2500 rpm
